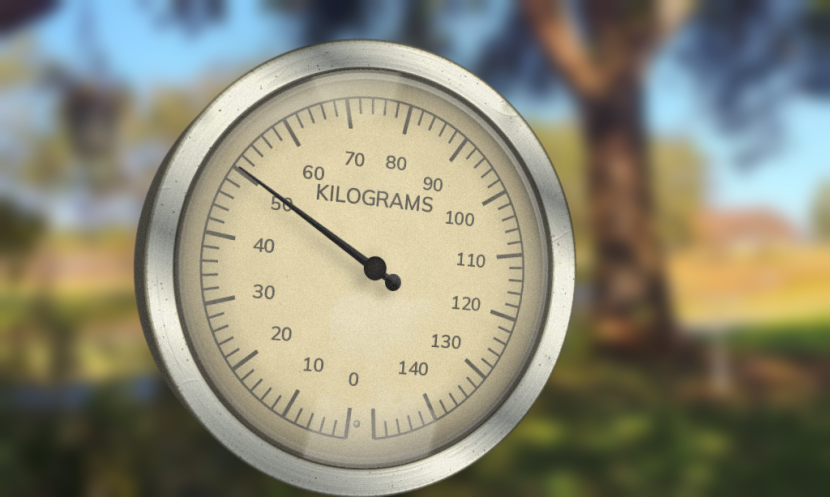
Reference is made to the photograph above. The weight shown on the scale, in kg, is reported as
50 kg
